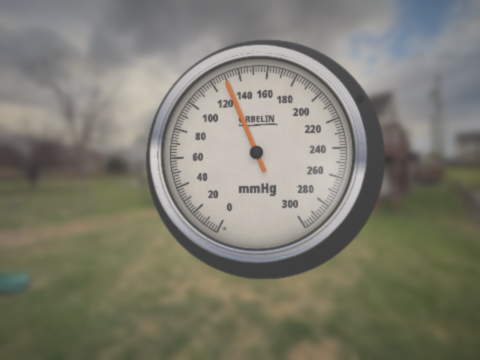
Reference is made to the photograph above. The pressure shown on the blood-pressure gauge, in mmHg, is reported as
130 mmHg
